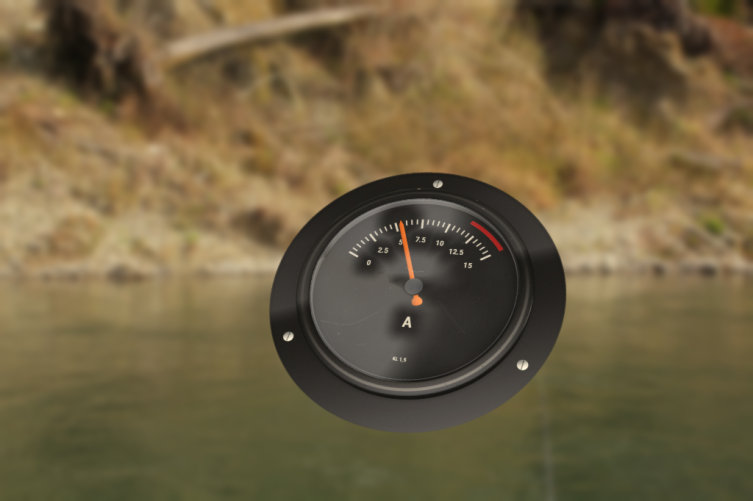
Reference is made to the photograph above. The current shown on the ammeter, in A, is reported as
5.5 A
